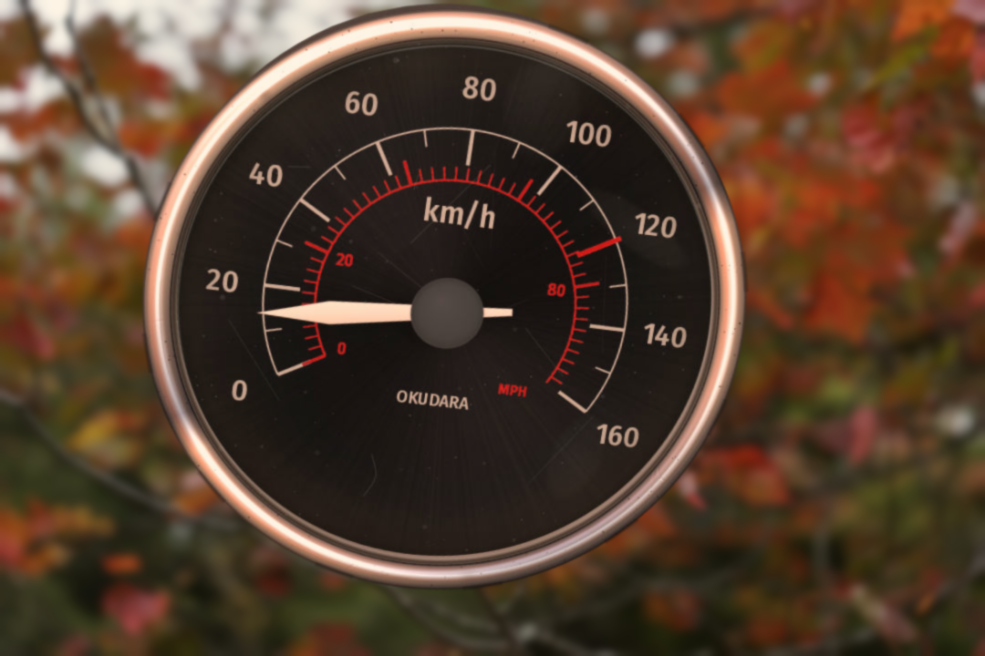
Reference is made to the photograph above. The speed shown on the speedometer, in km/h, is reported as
15 km/h
